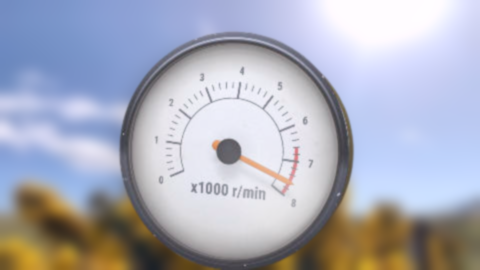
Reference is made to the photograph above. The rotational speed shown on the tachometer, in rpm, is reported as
7600 rpm
